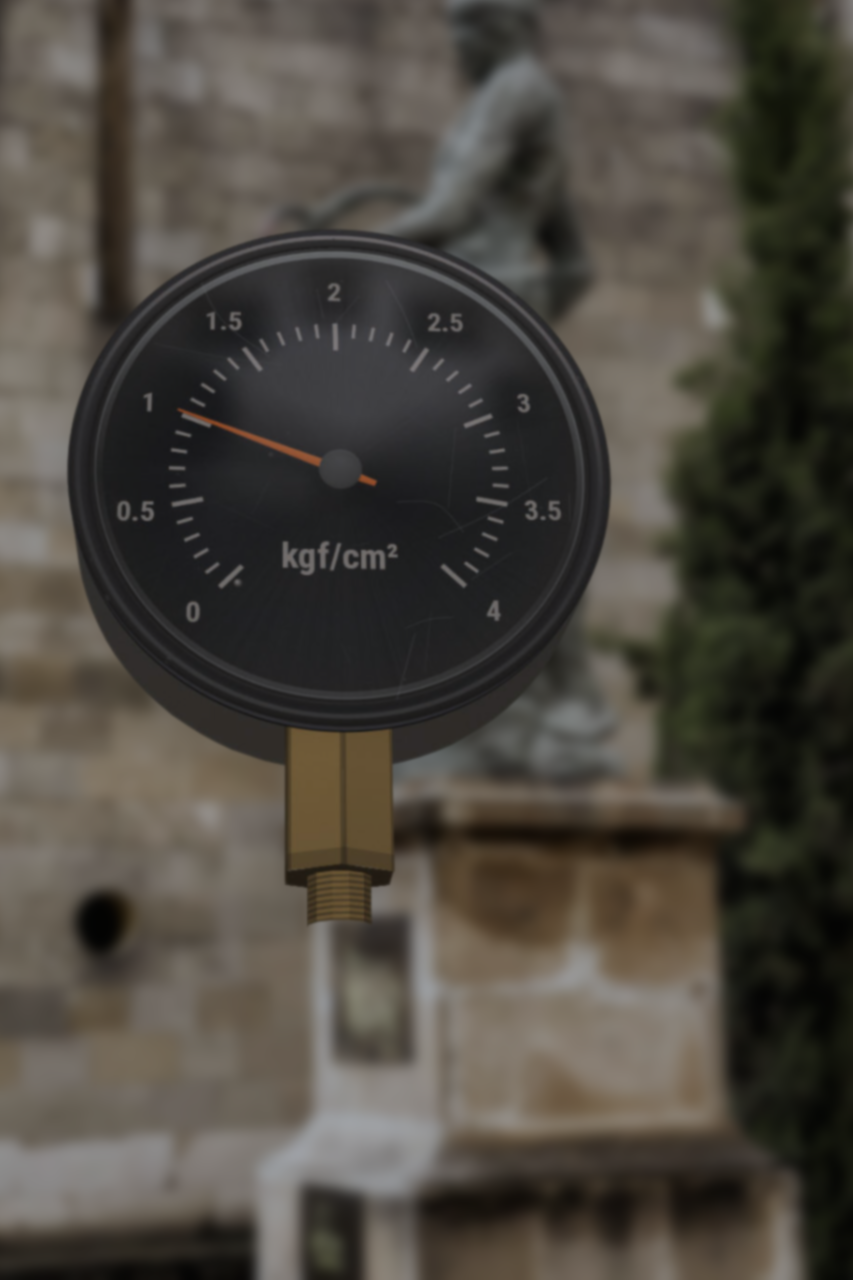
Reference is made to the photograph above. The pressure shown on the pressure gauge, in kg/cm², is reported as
1 kg/cm²
